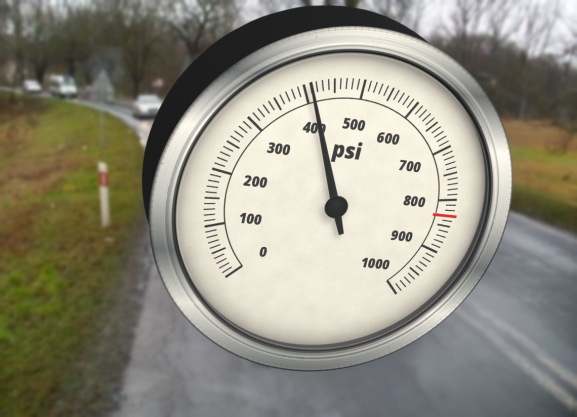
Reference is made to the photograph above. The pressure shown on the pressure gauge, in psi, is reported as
410 psi
